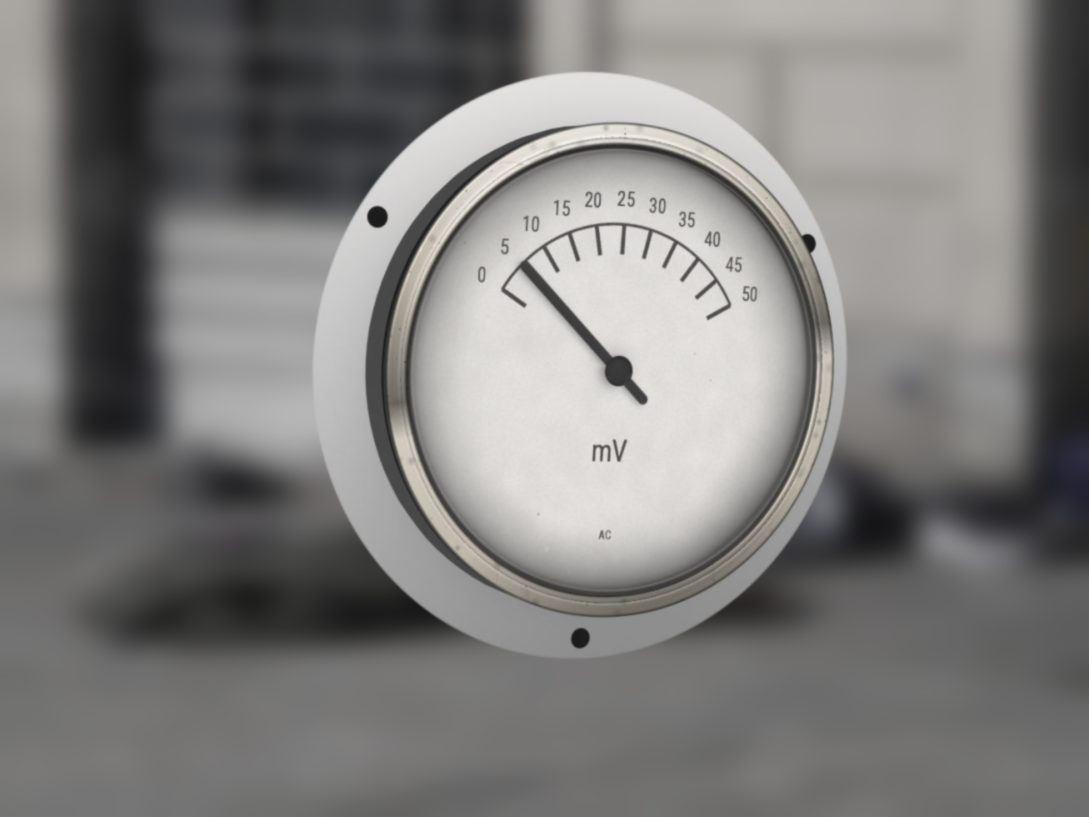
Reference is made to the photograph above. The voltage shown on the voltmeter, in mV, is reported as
5 mV
